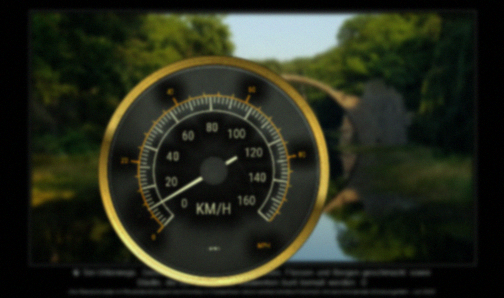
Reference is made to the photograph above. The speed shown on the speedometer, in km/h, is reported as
10 km/h
